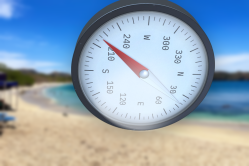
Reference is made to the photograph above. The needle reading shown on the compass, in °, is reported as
220 °
